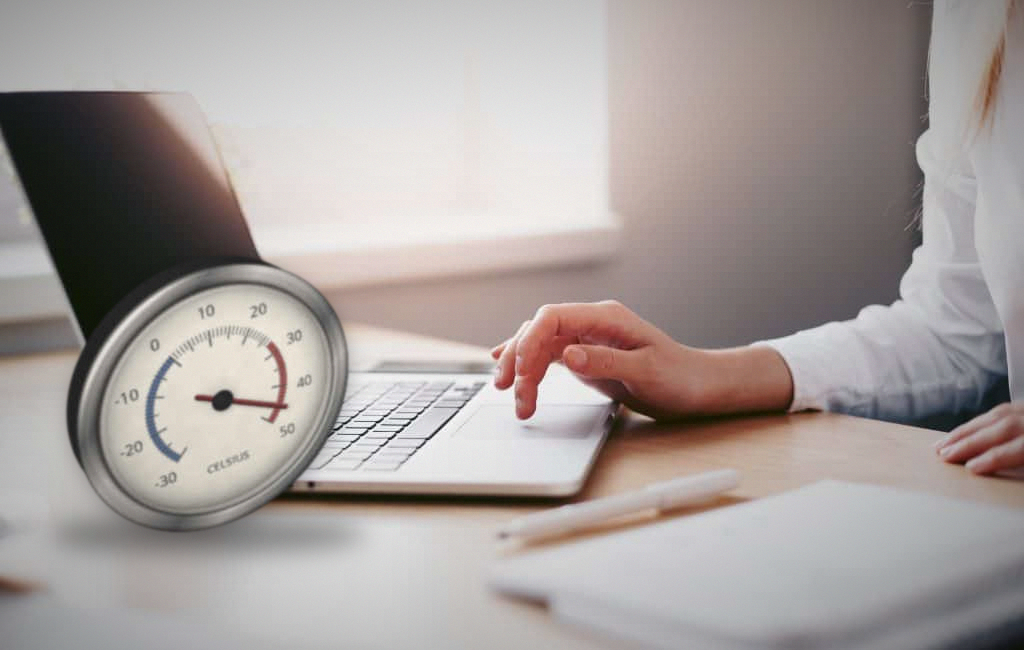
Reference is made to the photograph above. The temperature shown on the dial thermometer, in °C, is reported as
45 °C
